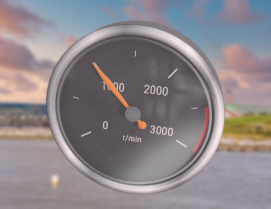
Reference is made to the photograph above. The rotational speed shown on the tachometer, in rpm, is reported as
1000 rpm
